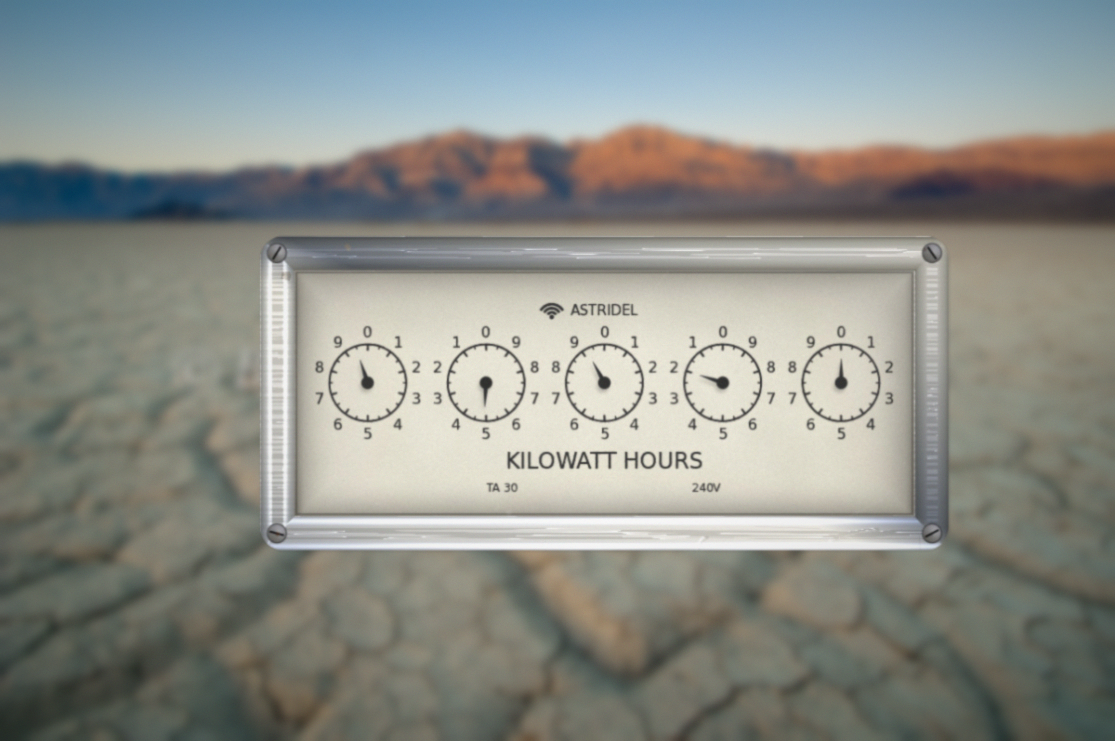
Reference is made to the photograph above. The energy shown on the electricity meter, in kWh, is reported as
94920 kWh
